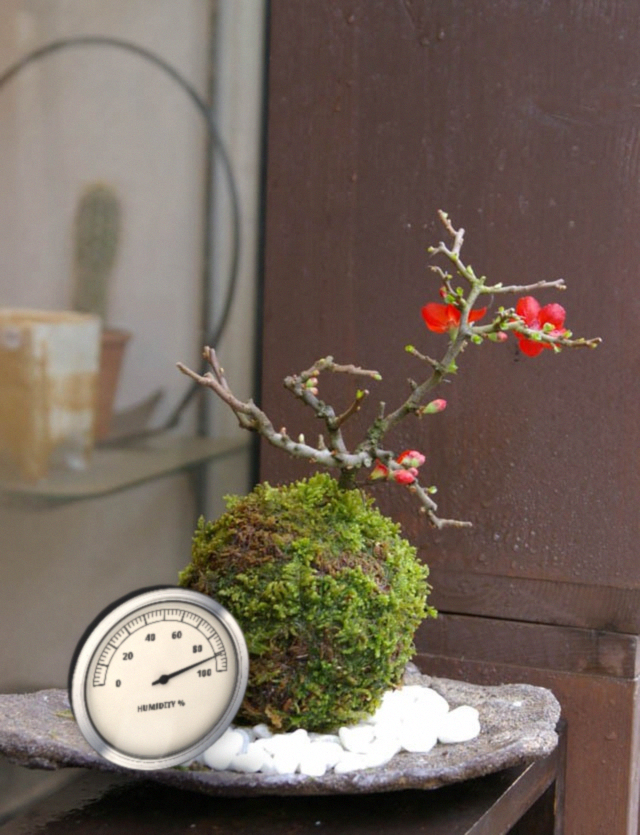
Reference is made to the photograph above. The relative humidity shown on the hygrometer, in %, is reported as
90 %
